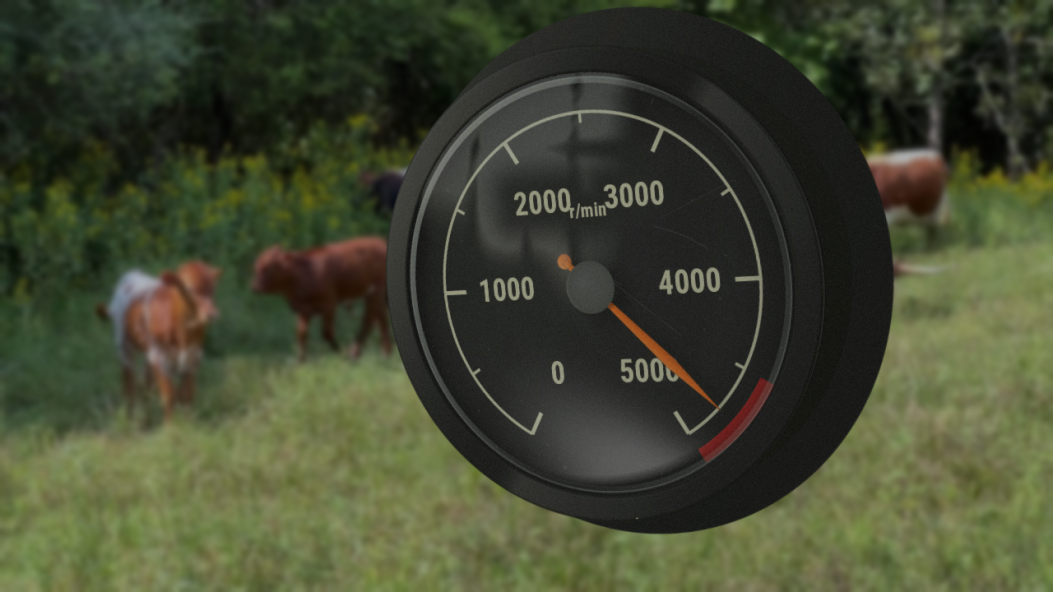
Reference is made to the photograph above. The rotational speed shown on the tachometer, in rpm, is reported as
4750 rpm
